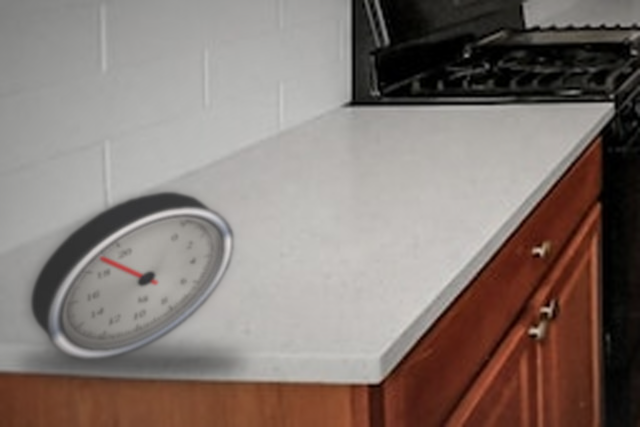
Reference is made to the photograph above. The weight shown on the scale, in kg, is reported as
19 kg
